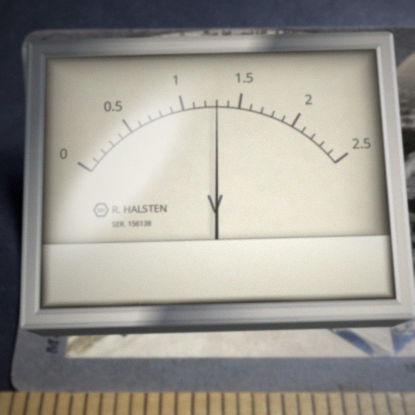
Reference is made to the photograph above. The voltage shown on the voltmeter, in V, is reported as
1.3 V
